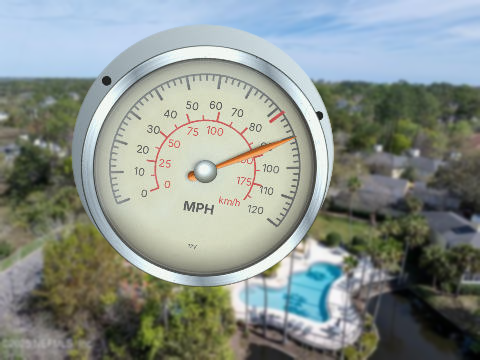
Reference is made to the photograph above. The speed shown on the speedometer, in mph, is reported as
90 mph
